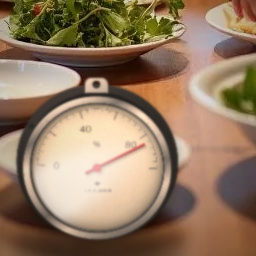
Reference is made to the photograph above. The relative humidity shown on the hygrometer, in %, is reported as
84 %
